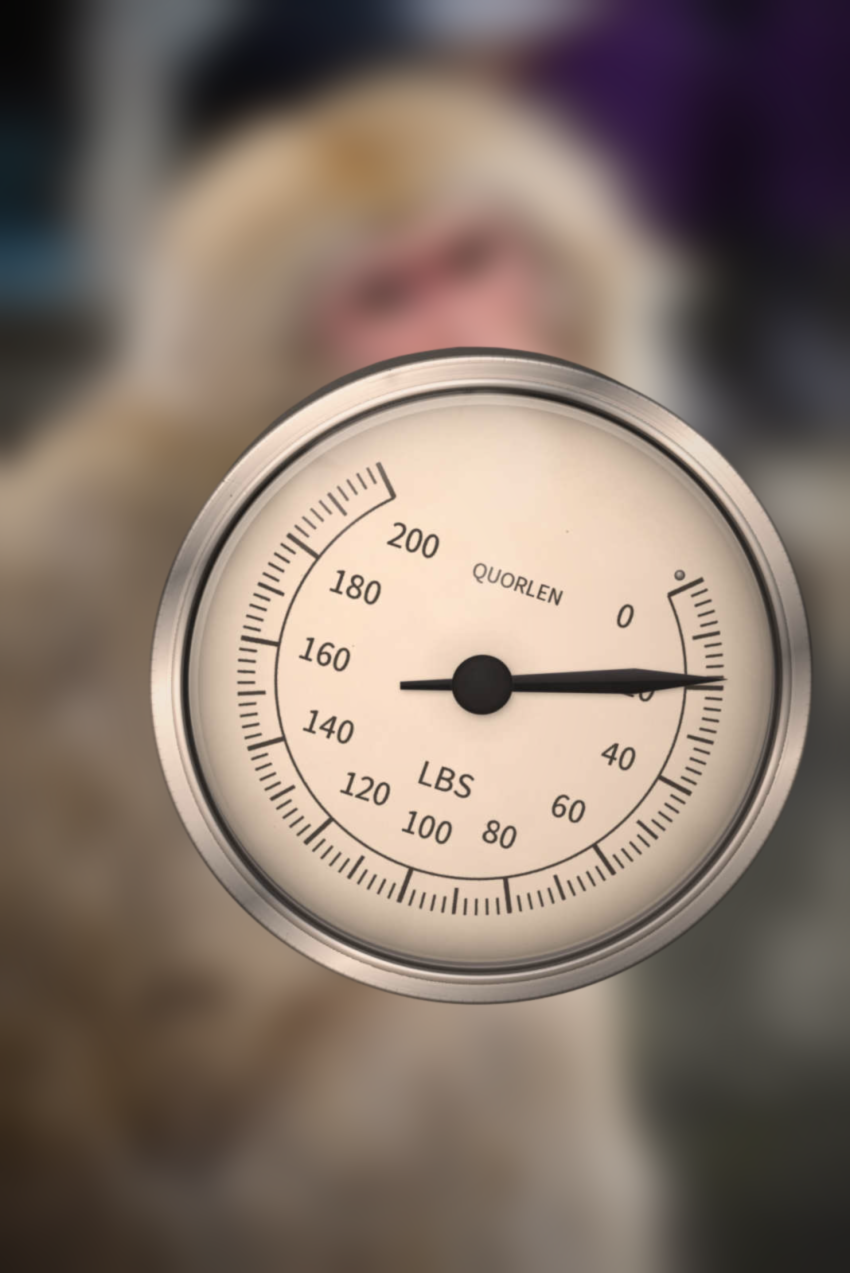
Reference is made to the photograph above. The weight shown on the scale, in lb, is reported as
18 lb
